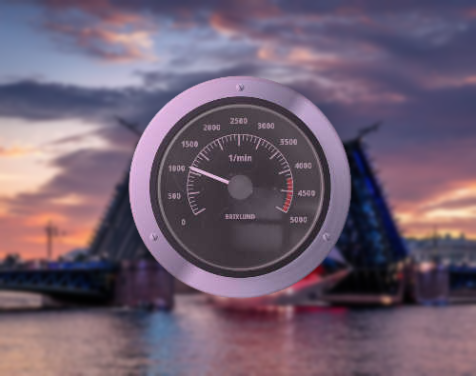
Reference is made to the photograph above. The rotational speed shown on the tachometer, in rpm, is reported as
1100 rpm
